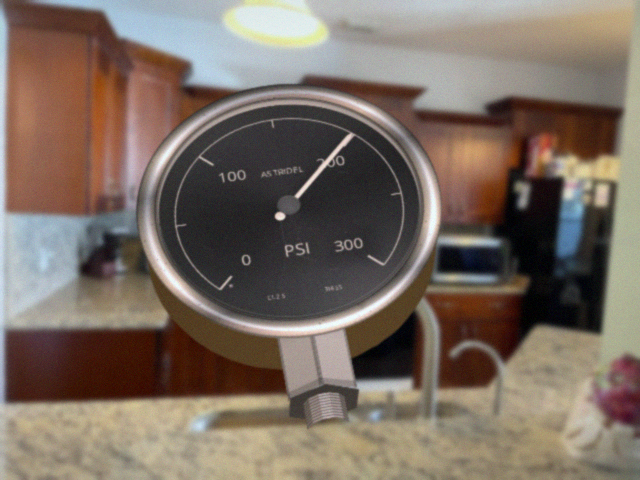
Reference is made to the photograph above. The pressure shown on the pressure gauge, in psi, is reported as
200 psi
